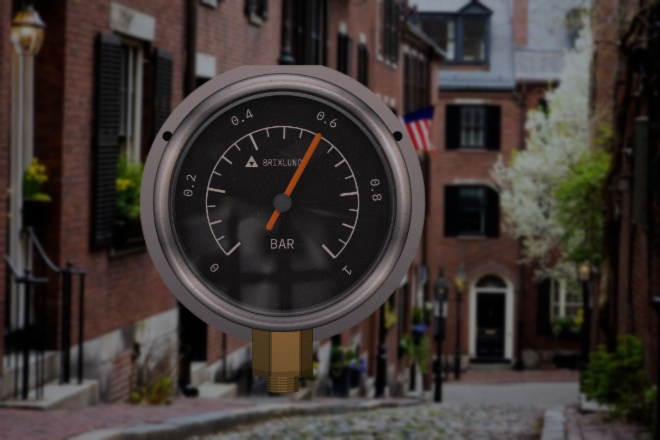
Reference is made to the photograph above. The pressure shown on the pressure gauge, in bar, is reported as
0.6 bar
